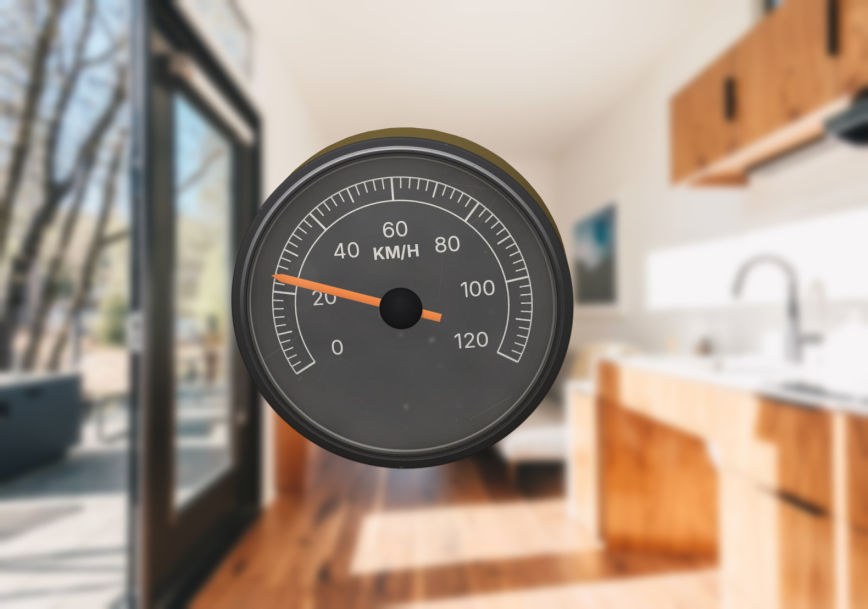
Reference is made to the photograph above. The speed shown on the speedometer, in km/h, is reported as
24 km/h
